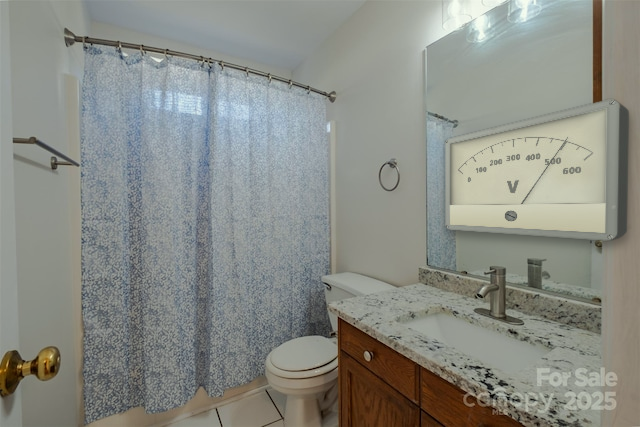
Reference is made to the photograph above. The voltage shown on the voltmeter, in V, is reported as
500 V
